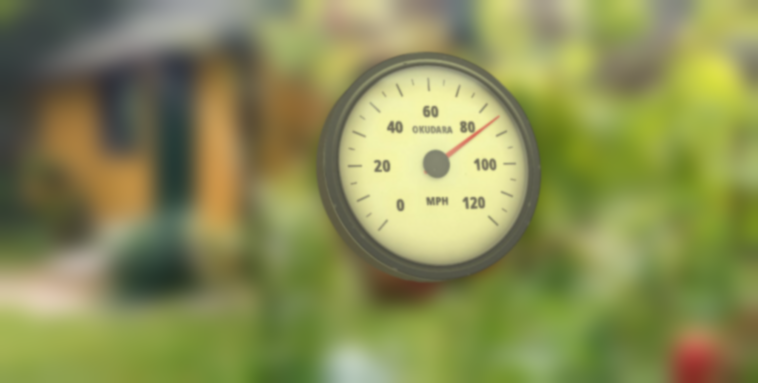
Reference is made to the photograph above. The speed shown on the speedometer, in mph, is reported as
85 mph
